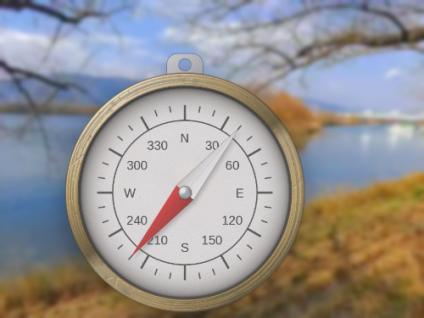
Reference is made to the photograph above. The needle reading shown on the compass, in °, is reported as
220 °
